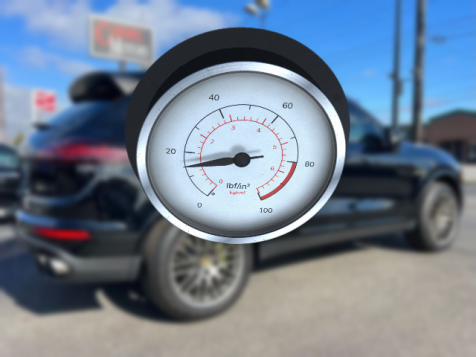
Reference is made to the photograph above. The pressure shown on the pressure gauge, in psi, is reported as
15 psi
